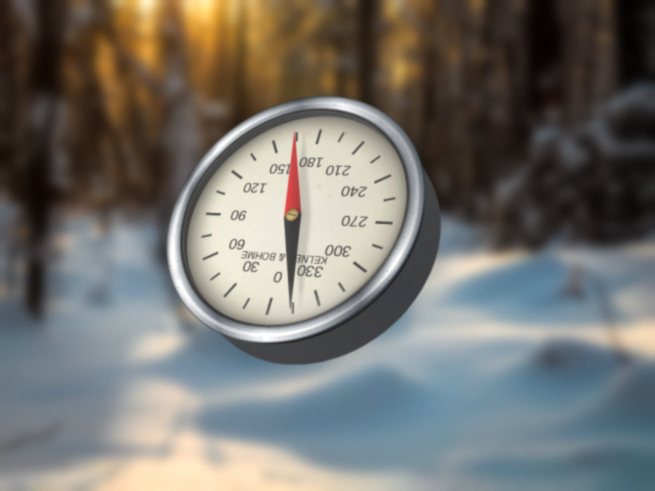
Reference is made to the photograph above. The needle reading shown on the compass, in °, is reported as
165 °
